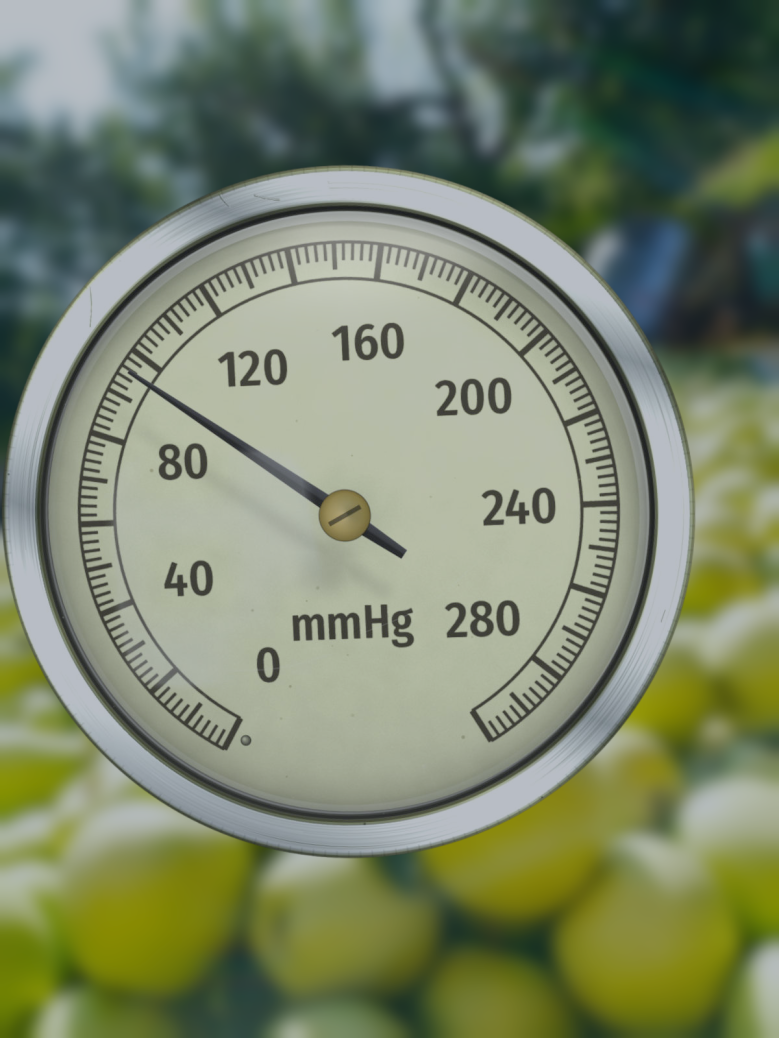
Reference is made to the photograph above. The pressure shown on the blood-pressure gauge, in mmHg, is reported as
96 mmHg
